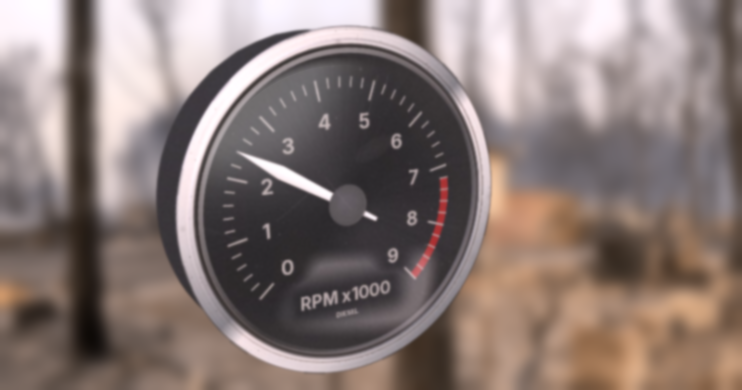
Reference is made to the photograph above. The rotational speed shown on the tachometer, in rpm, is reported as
2400 rpm
